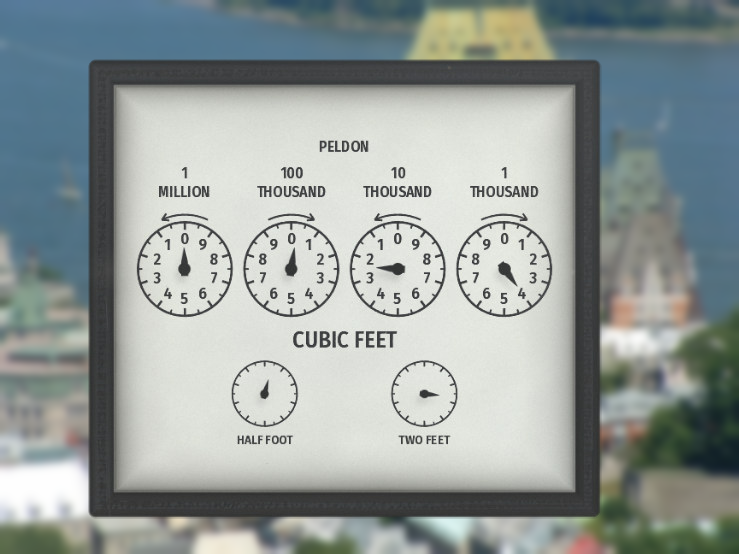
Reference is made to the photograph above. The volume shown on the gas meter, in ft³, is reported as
2400 ft³
